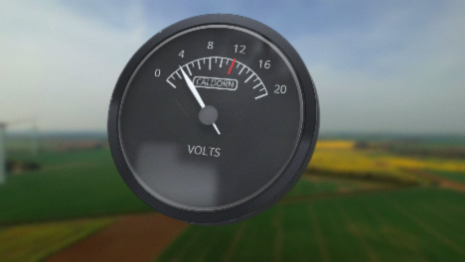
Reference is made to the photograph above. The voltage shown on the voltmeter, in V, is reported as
3 V
